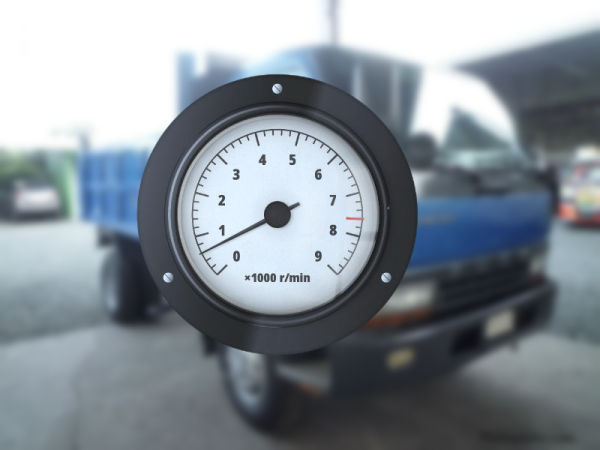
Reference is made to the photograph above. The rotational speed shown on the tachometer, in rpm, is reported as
600 rpm
